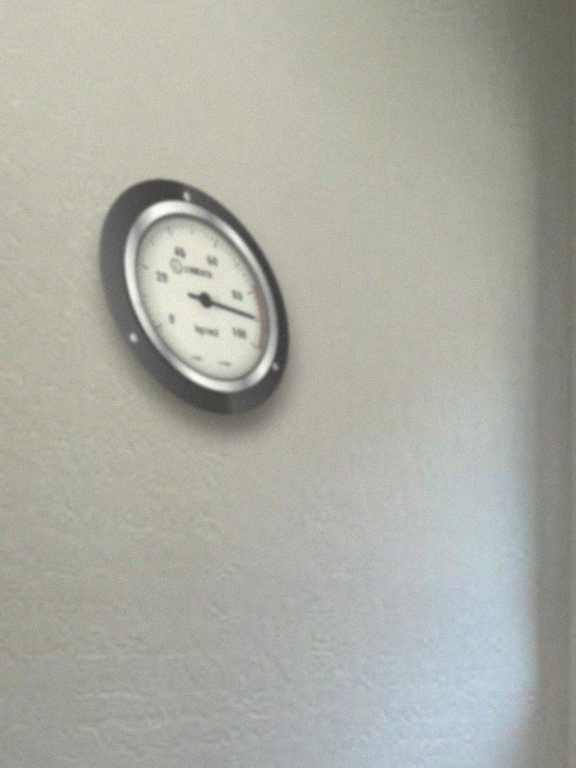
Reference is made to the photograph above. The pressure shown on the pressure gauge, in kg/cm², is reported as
90 kg/cm²
